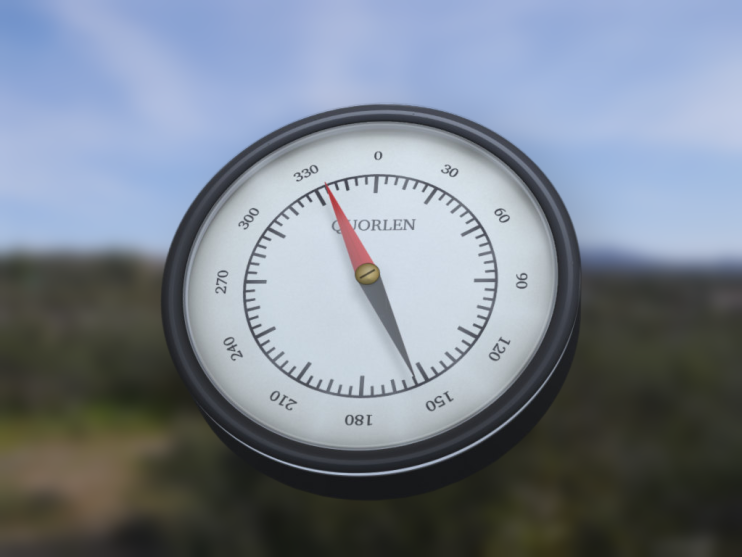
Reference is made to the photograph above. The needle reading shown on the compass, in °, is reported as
335 °
